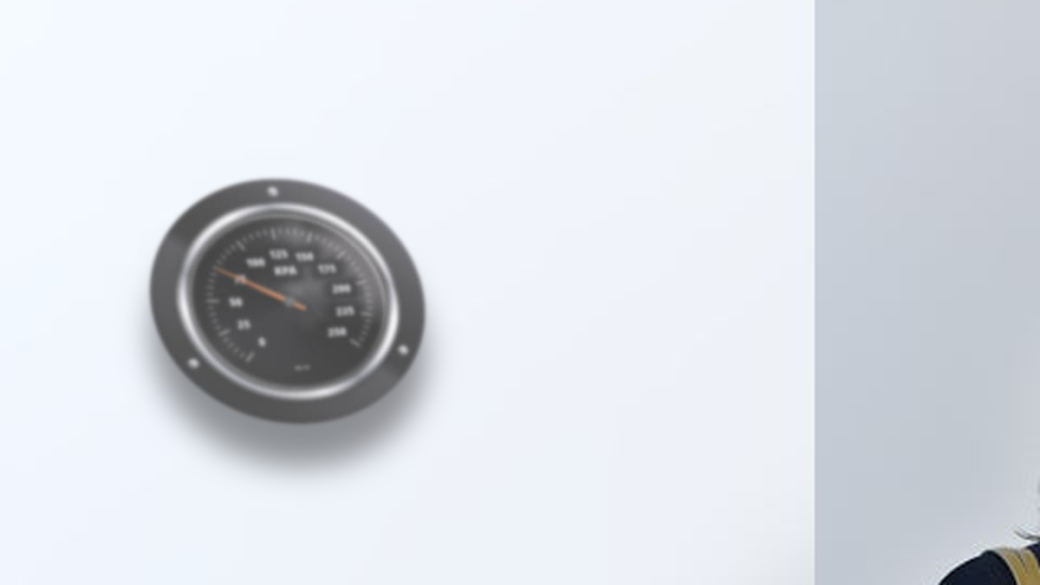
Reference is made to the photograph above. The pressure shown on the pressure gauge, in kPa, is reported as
75 kPa
